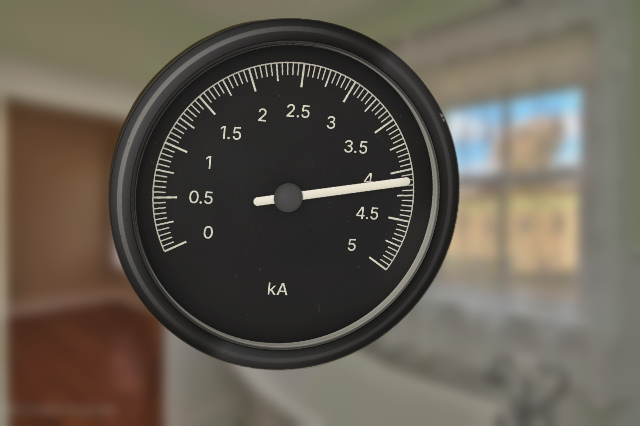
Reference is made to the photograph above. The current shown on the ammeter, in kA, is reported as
4.1 kA
